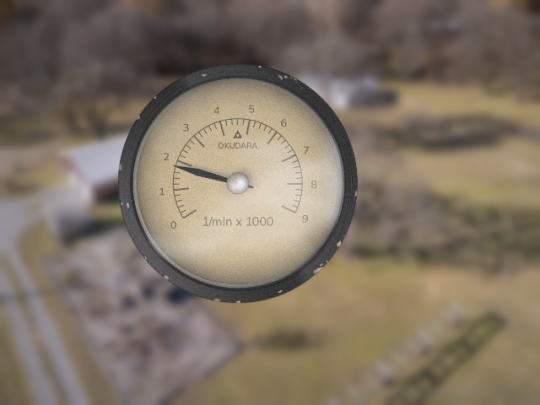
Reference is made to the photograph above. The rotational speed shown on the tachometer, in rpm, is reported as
1800 rpm
